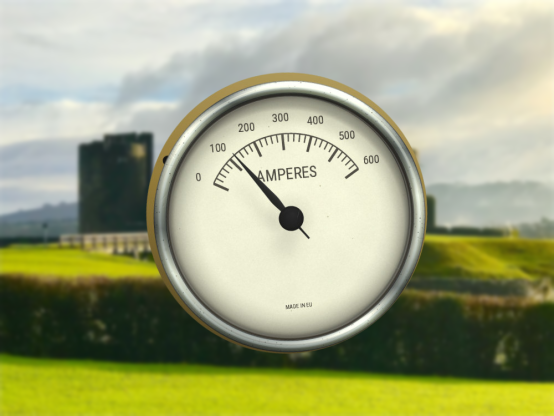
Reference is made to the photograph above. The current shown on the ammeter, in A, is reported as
120 A
